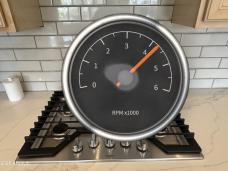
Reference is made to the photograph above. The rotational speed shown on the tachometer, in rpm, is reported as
4250 rpm
